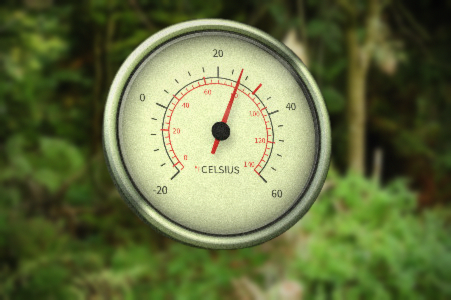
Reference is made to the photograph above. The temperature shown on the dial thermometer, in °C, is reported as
26 °C
